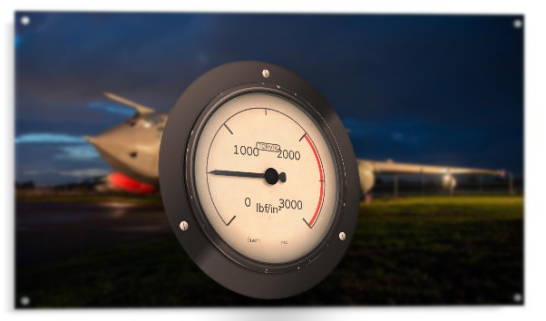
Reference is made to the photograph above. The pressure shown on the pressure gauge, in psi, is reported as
500 psi
